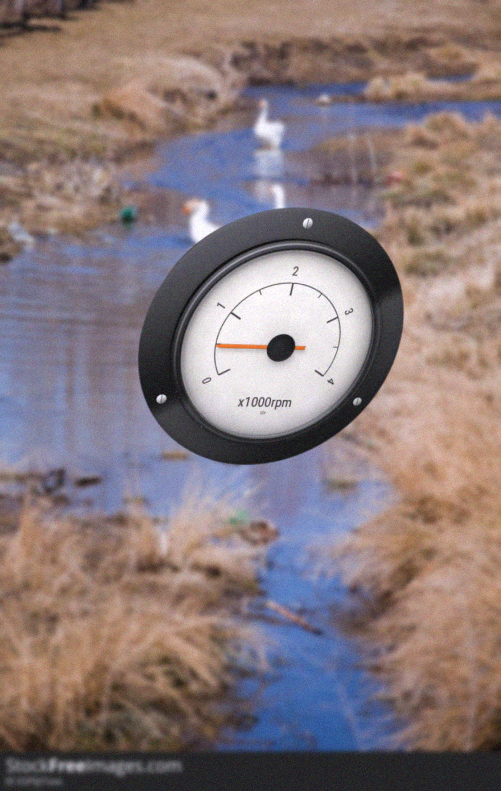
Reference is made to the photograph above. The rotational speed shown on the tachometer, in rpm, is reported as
500 rpm
